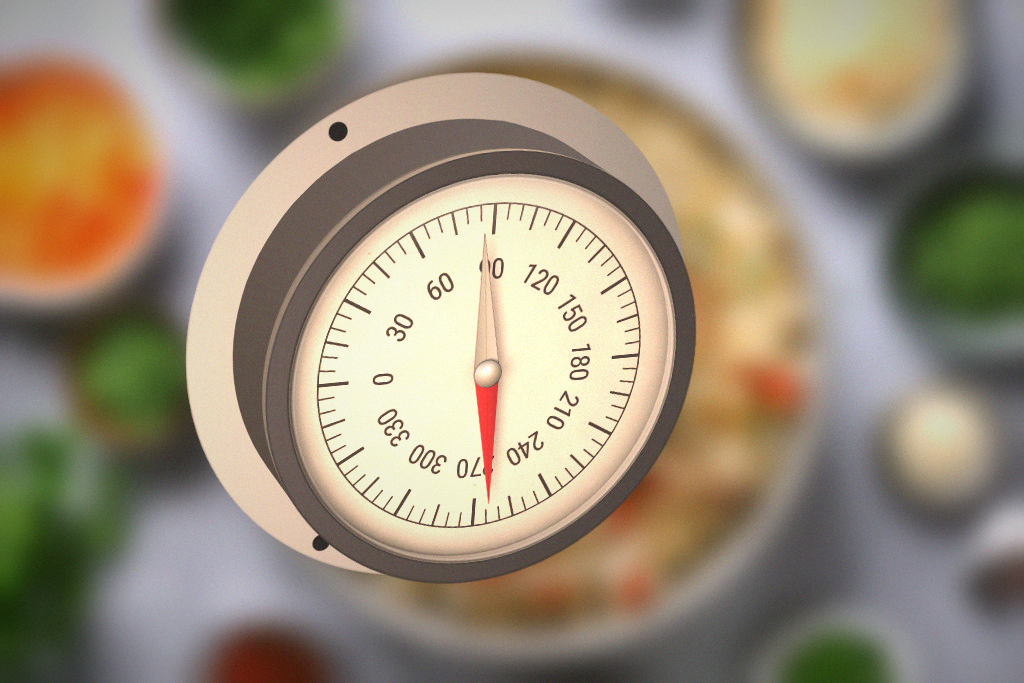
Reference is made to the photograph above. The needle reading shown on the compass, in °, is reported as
265 °
